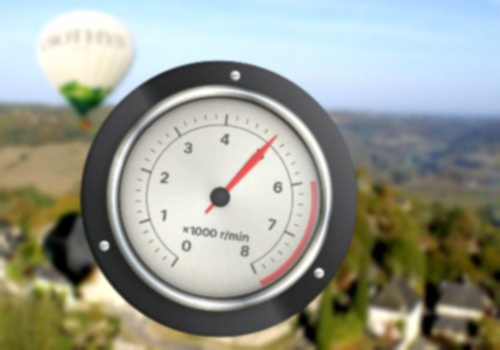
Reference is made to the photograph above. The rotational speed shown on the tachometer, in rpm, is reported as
5000 rpm
